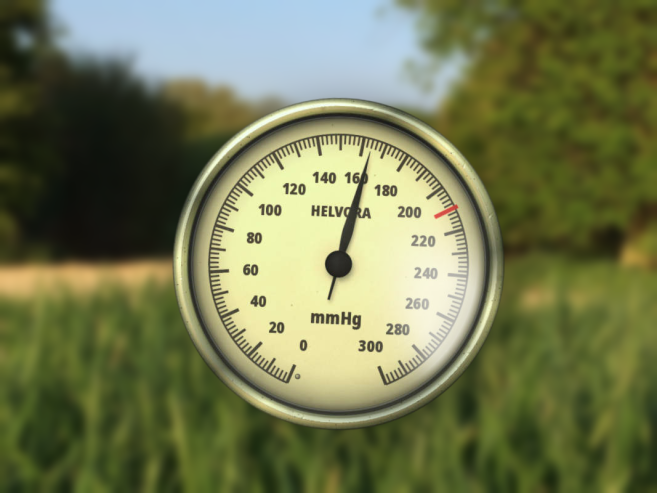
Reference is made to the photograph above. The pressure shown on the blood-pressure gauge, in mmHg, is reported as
164 mmHg
